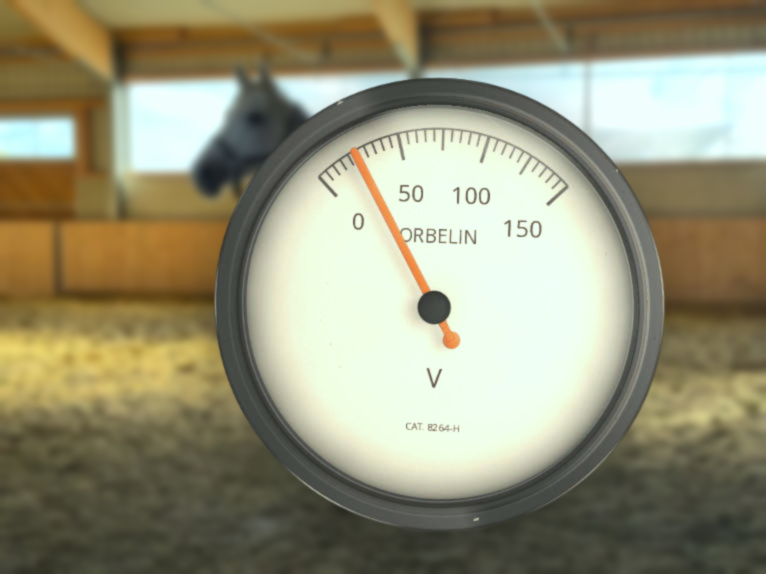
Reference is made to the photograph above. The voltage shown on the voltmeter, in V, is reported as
25 V
